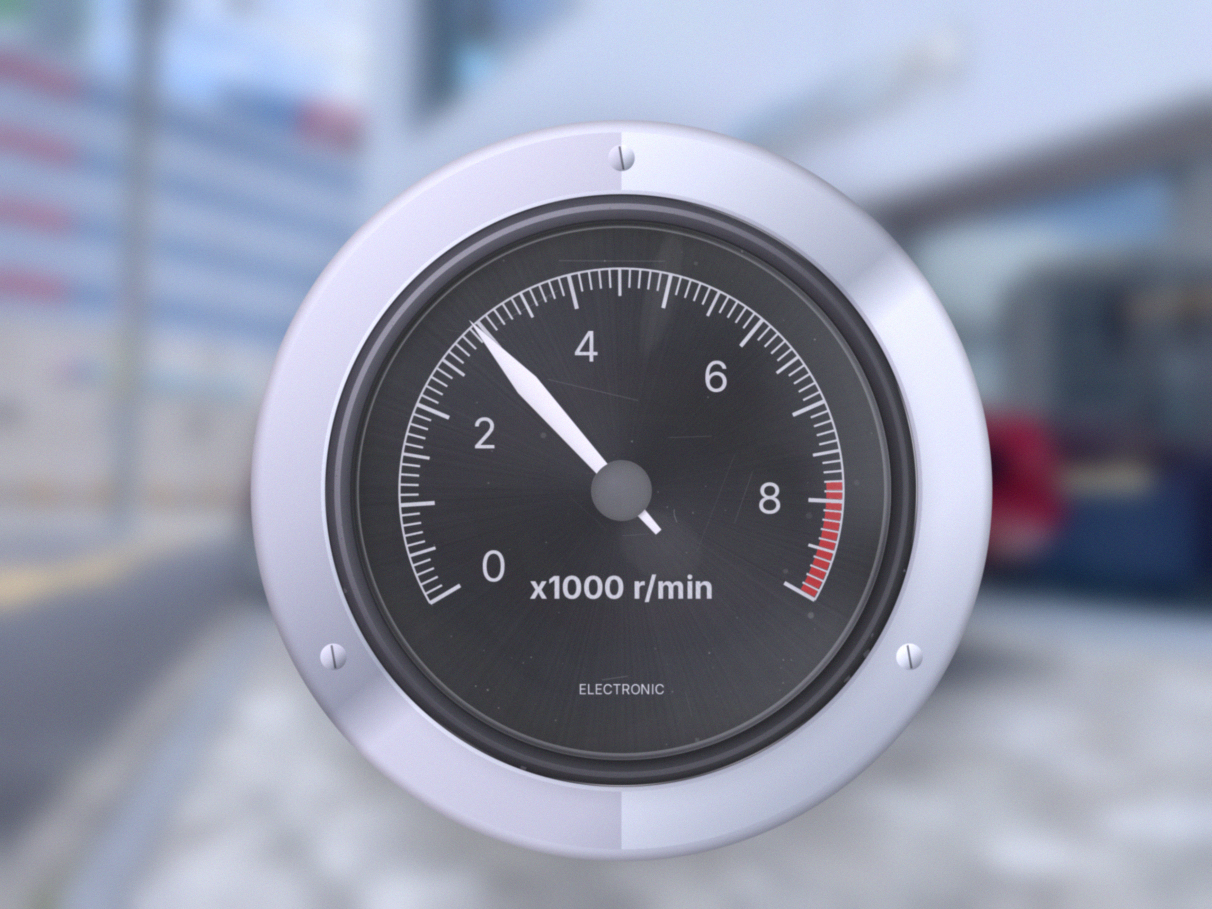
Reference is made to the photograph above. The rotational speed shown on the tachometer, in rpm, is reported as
2950 rpm
